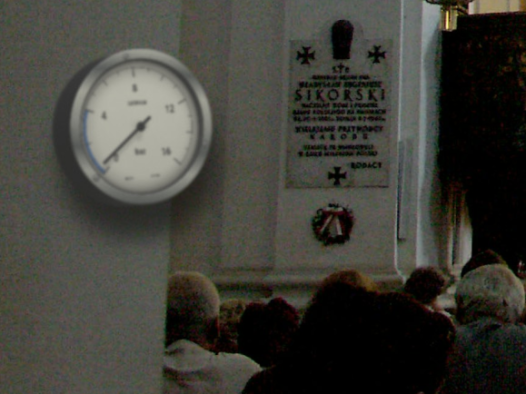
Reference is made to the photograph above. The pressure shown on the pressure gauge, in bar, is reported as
0.5 bar
